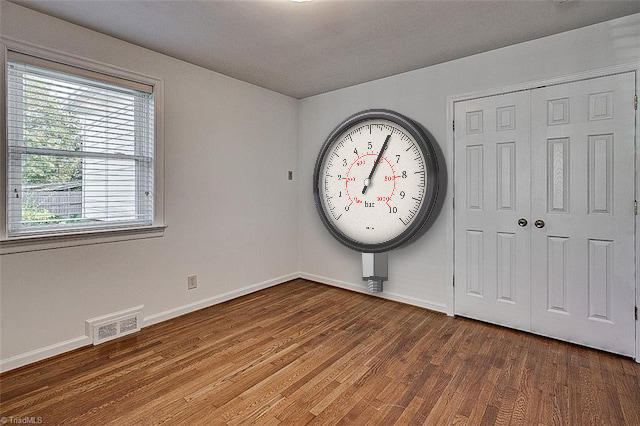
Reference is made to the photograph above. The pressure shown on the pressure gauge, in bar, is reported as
6 bar
